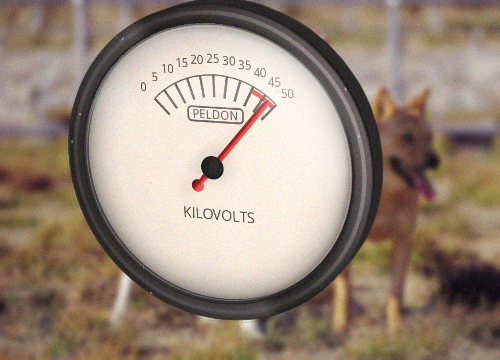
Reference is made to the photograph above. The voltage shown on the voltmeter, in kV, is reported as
47.5 kV
